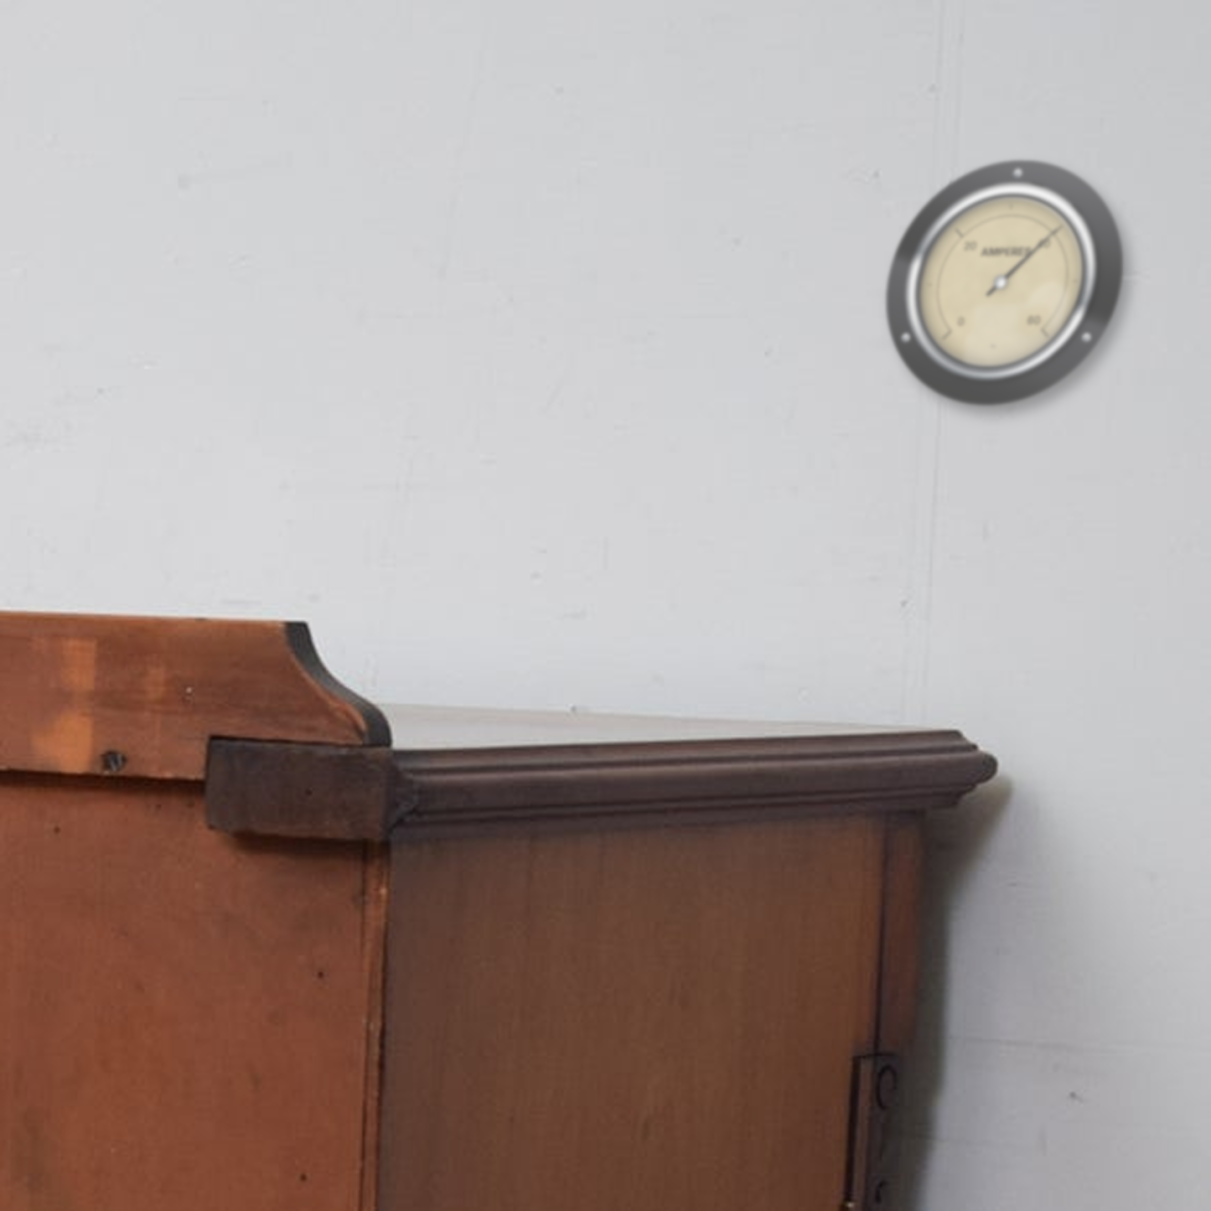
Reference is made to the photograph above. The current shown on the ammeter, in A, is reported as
40 A
